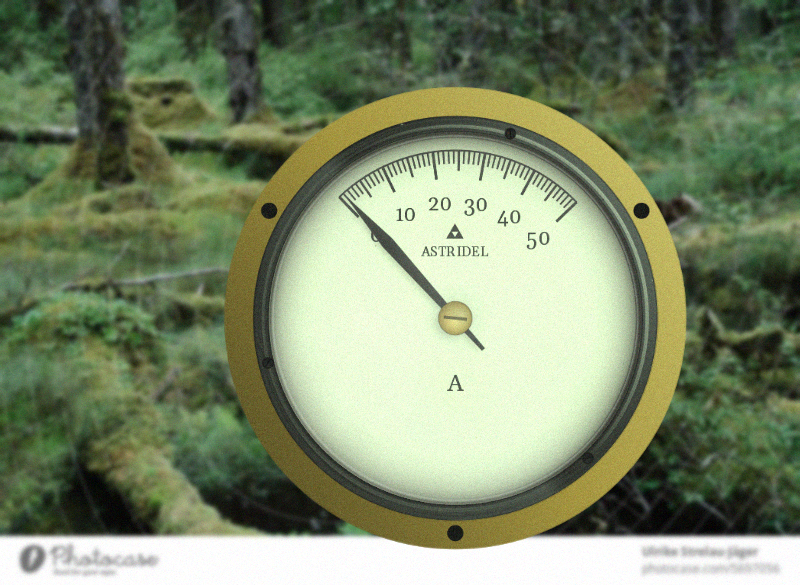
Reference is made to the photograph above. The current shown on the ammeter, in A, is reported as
1 A
